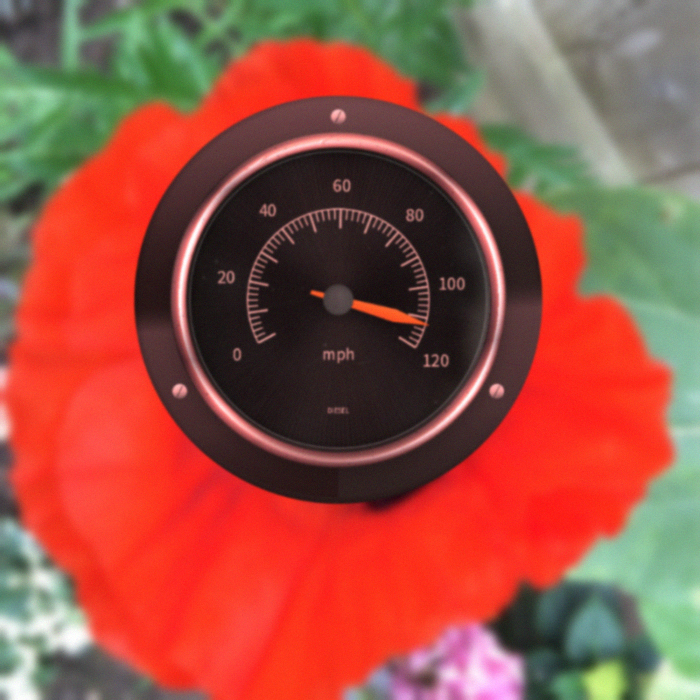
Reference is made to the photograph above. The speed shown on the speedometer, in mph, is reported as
112 mph
